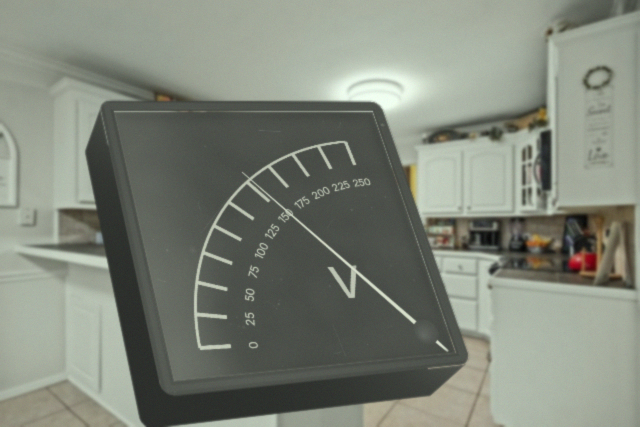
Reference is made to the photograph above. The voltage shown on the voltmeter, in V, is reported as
150 V
